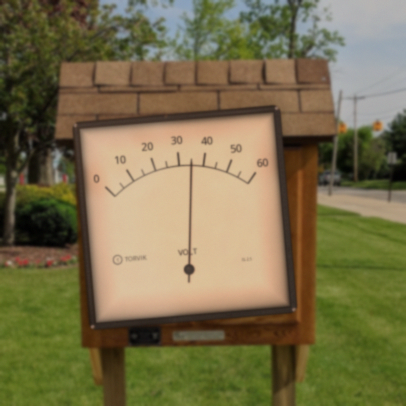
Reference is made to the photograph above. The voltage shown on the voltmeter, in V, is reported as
35 V
